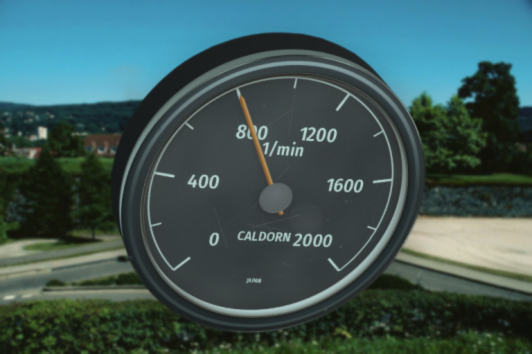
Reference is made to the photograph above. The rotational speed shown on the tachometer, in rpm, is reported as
800 rpm
